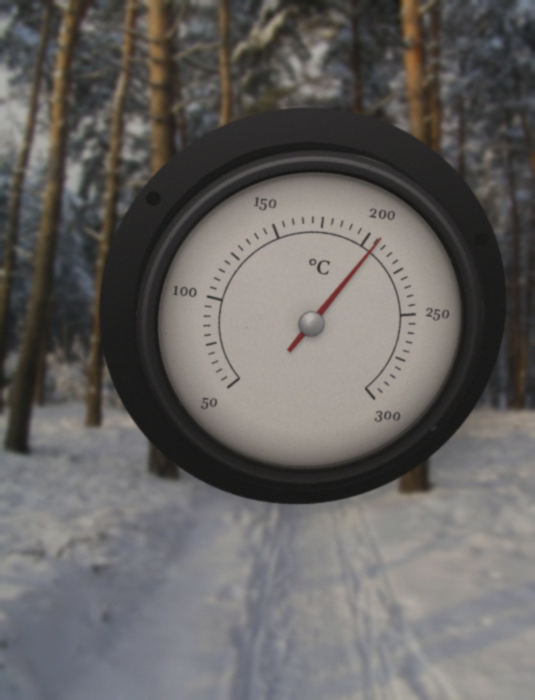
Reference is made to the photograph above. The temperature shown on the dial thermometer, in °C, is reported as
205 °C
